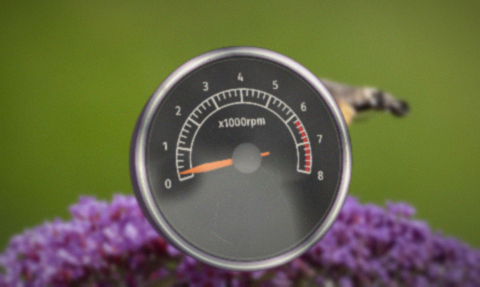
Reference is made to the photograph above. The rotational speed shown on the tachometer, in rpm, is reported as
200 rpm
